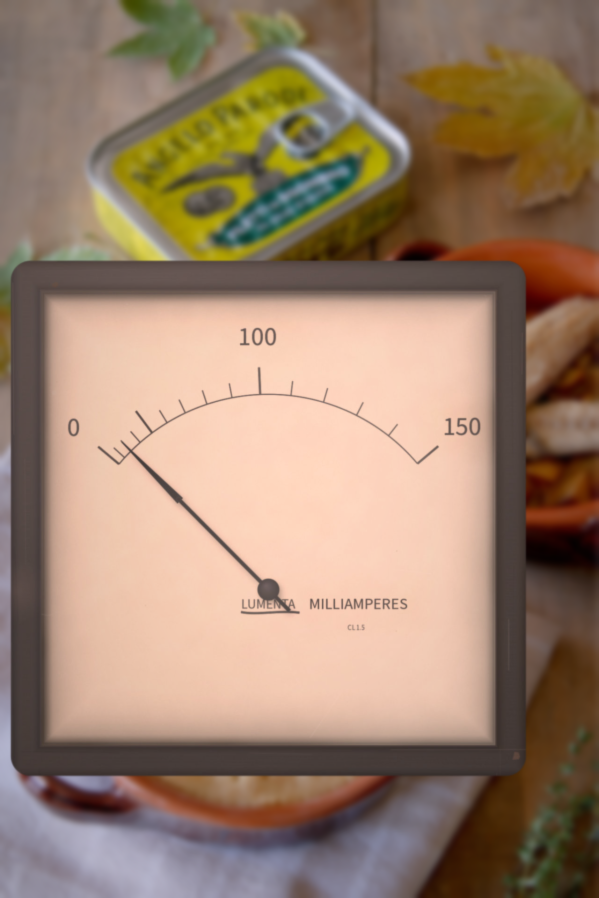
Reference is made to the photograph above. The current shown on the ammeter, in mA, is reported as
30 mA
